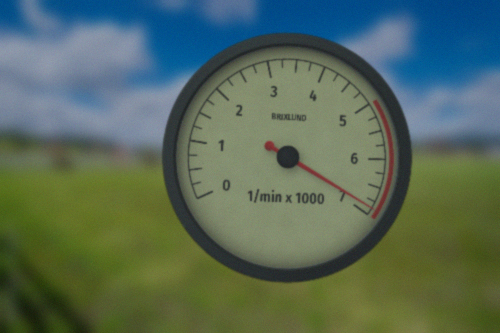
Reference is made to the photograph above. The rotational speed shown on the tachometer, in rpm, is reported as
6875 rpm
